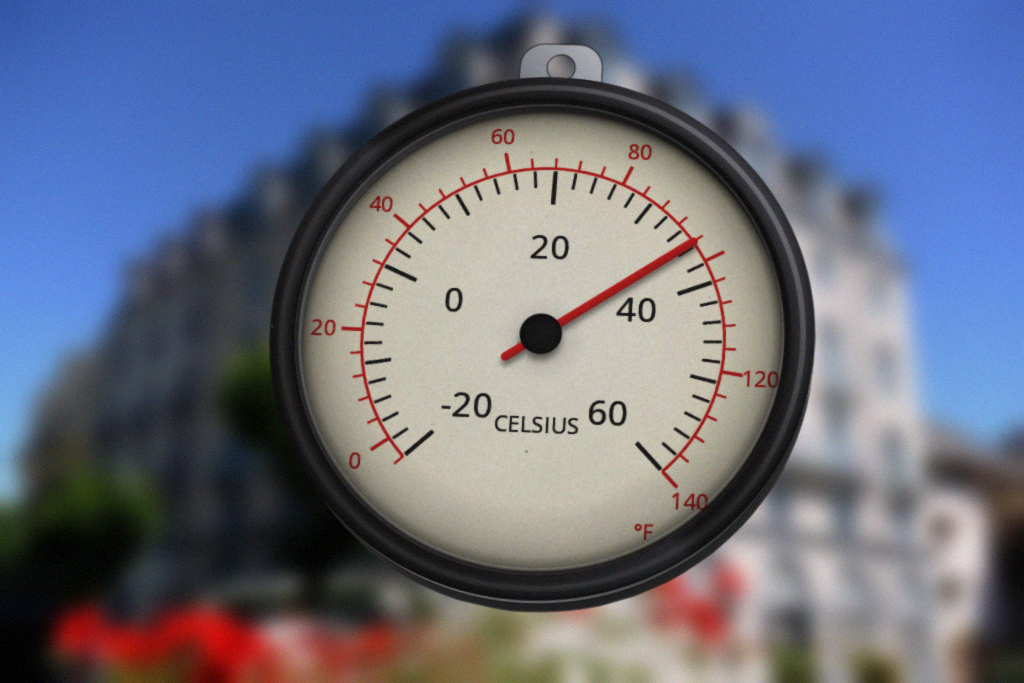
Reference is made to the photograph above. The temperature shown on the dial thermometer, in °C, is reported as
36 °C
